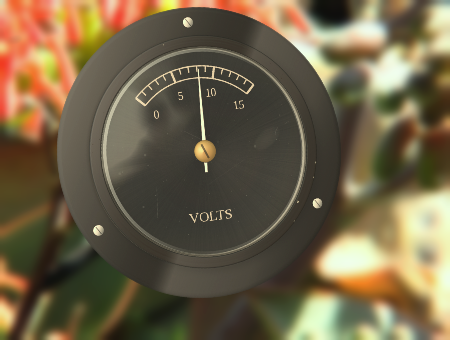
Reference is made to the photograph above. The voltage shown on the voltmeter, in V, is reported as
8 V
